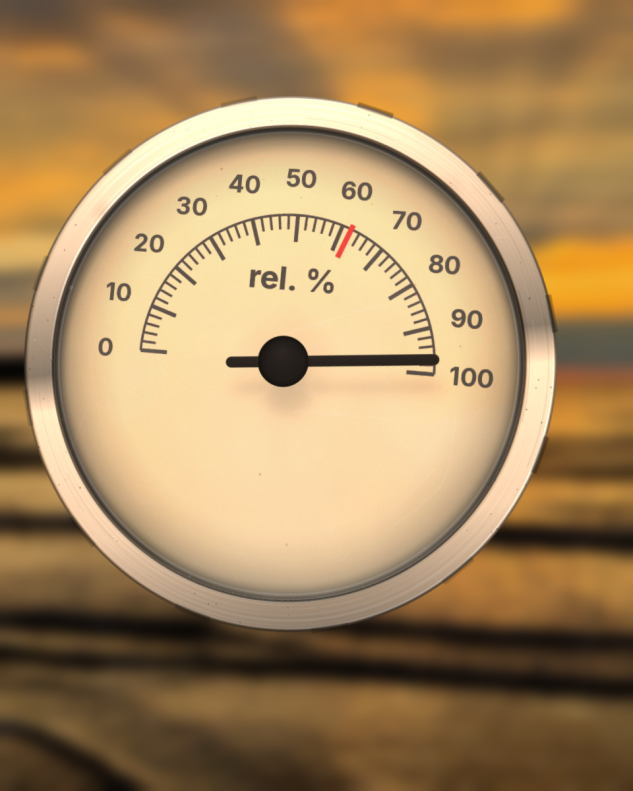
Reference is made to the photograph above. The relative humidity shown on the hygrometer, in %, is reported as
97 %
